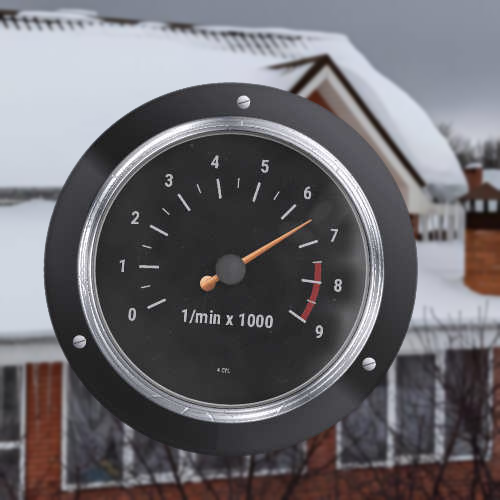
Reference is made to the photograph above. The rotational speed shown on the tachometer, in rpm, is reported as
6500 rpm
